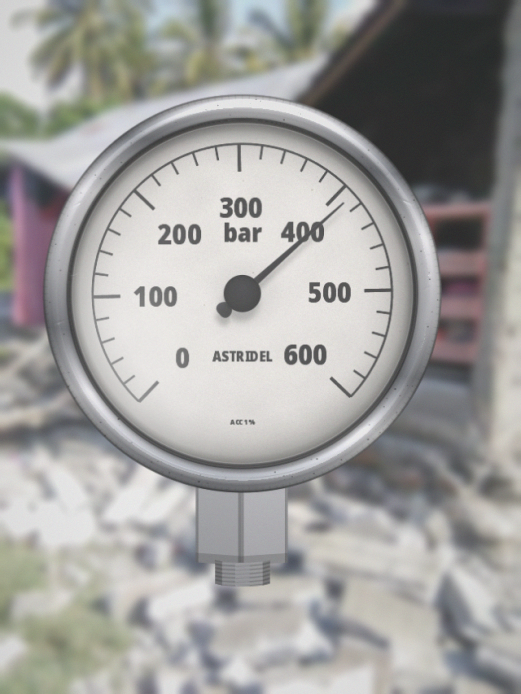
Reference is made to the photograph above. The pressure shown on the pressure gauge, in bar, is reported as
410 bar
